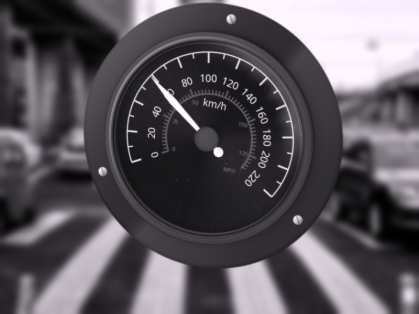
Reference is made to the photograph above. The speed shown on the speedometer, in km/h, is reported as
60 km/h
